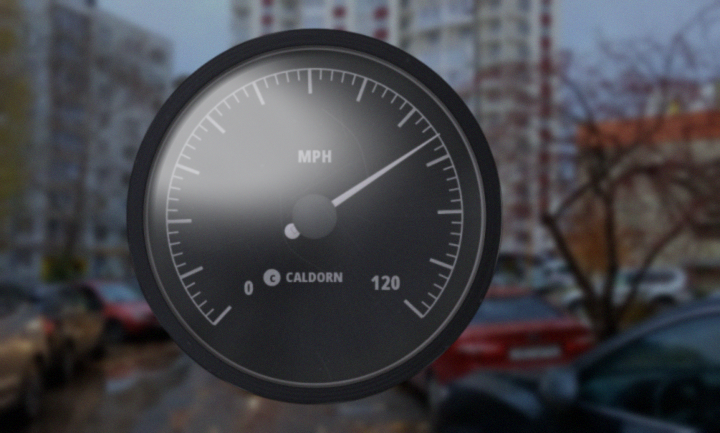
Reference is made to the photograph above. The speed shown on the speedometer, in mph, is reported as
86 mph
